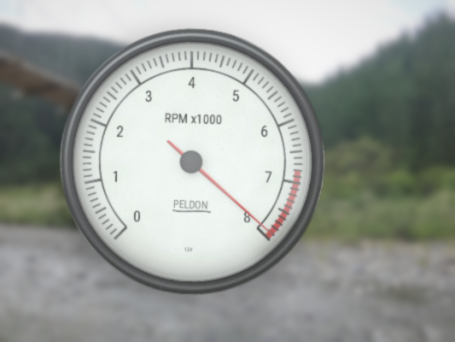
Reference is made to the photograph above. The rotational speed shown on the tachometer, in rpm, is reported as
7900 rpm
